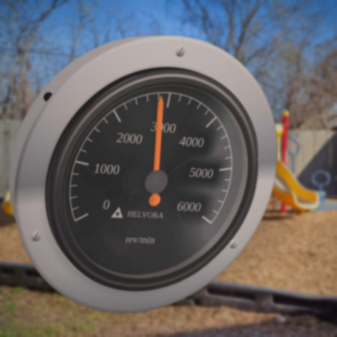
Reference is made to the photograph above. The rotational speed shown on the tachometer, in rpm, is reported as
2800 rpm
